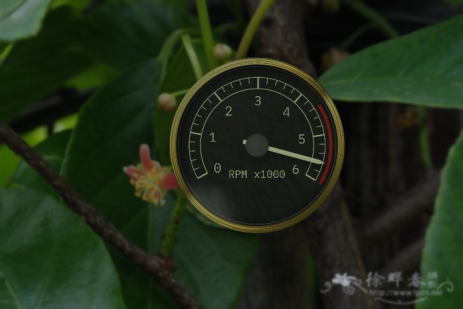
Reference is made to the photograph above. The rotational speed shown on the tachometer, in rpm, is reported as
5600 rpm
